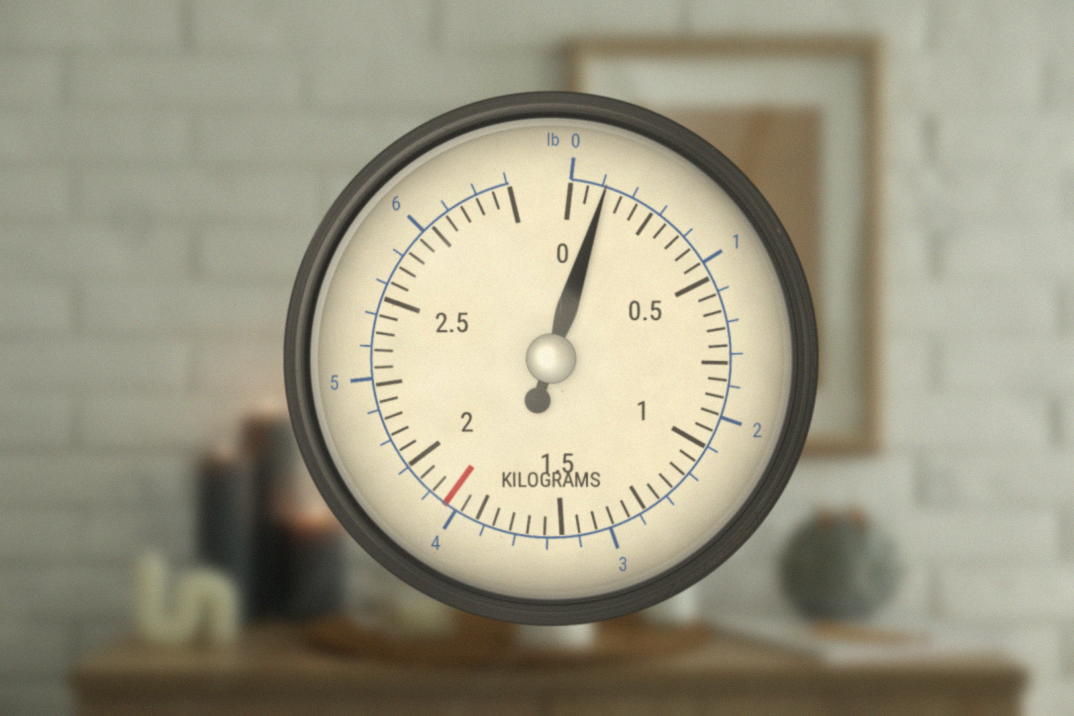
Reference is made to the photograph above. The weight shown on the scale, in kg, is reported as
0.1 kg
